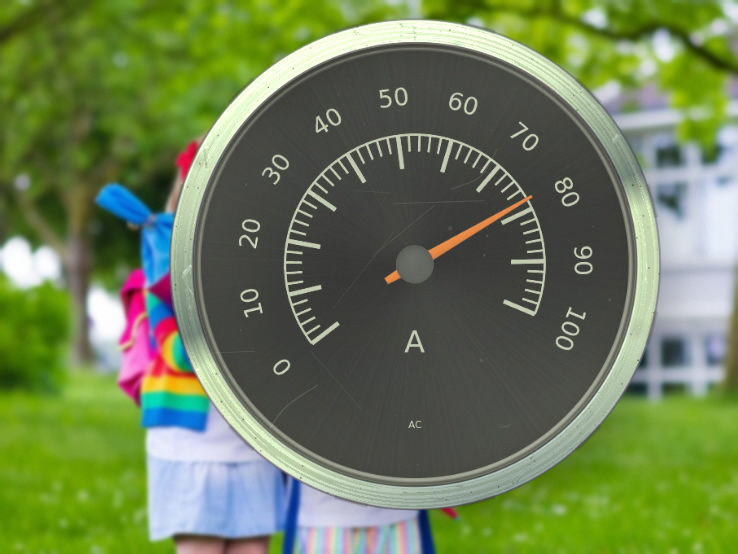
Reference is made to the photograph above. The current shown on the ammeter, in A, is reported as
78 A
